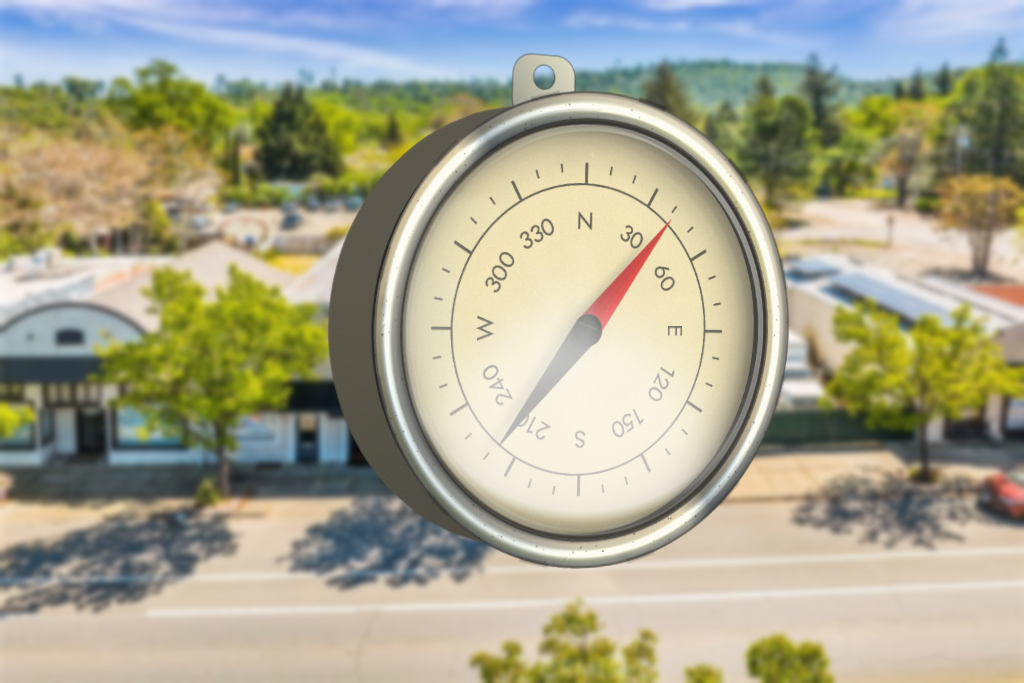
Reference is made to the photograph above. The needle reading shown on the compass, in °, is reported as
40 °
